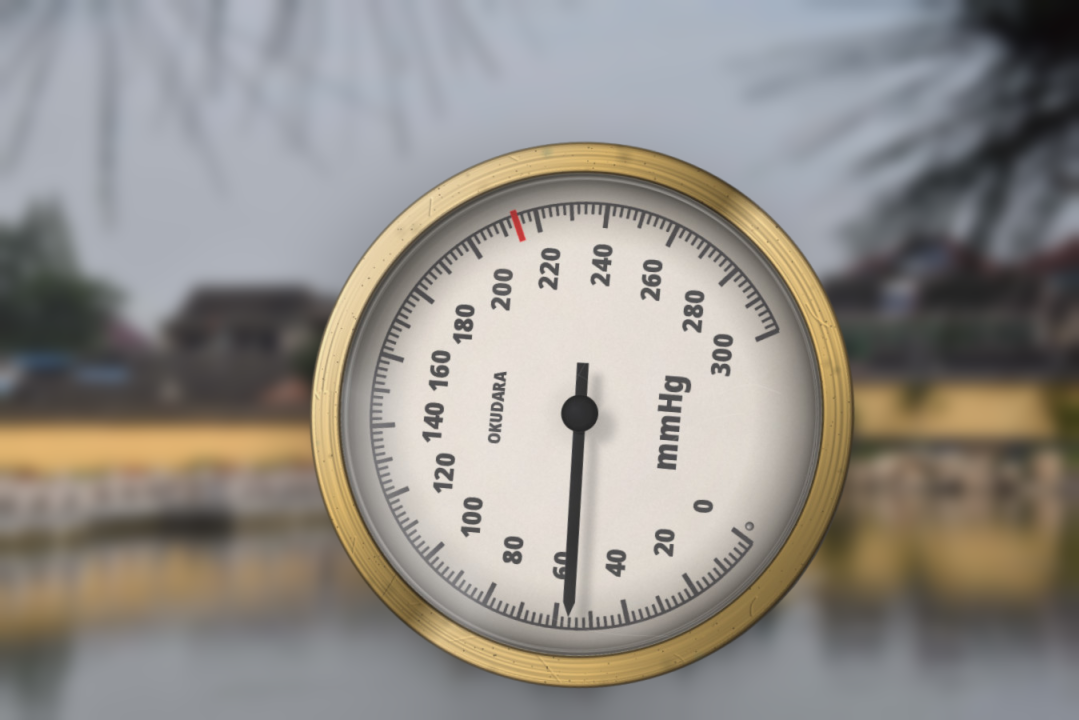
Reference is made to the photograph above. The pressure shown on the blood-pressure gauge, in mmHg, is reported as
56 mmHg
